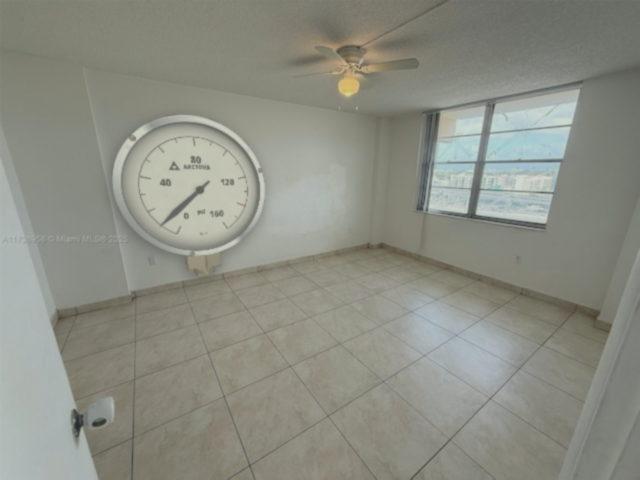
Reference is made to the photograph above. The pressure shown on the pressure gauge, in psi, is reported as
10 psi
